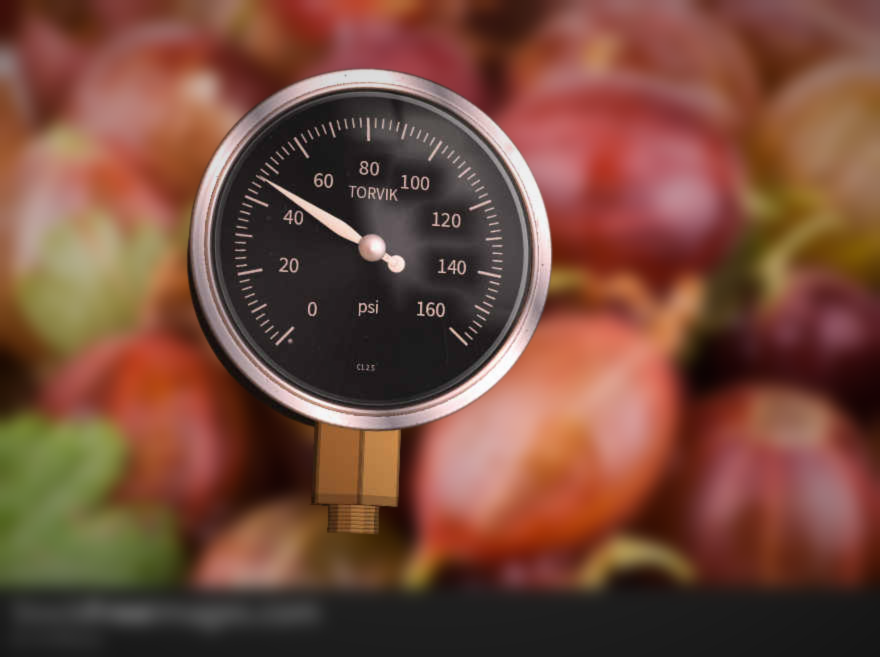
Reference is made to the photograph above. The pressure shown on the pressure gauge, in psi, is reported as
46 psi
